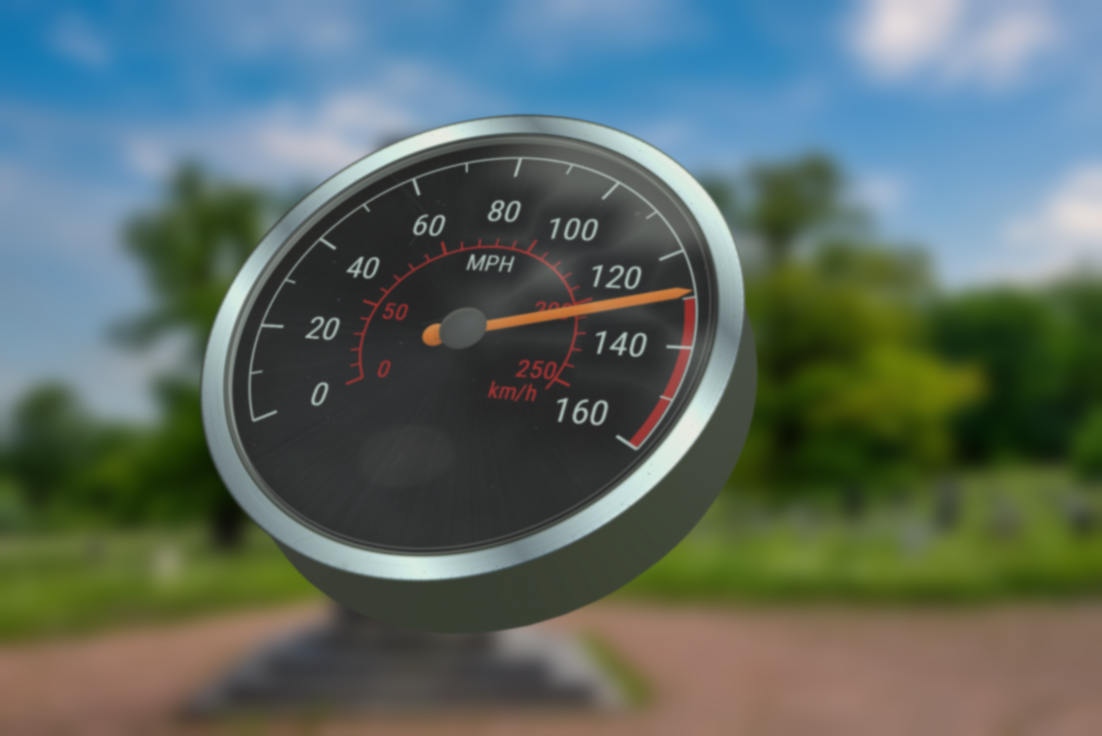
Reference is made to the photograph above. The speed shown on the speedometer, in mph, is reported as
130 mph
